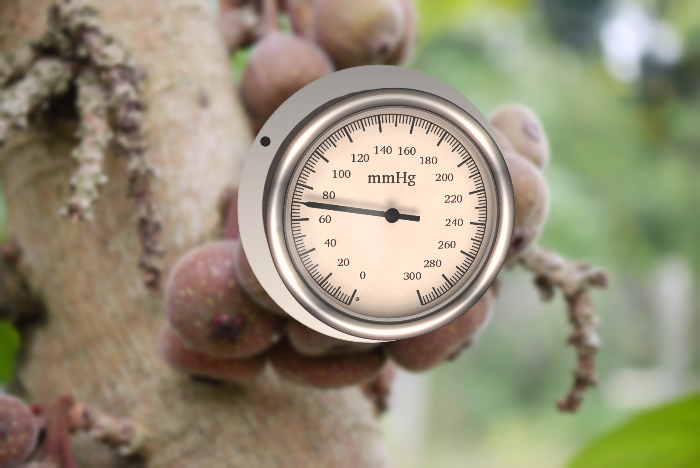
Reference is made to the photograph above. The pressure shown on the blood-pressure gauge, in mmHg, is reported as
70 mmHg
